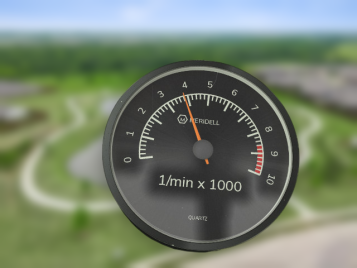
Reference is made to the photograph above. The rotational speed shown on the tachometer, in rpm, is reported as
3800 rpm
